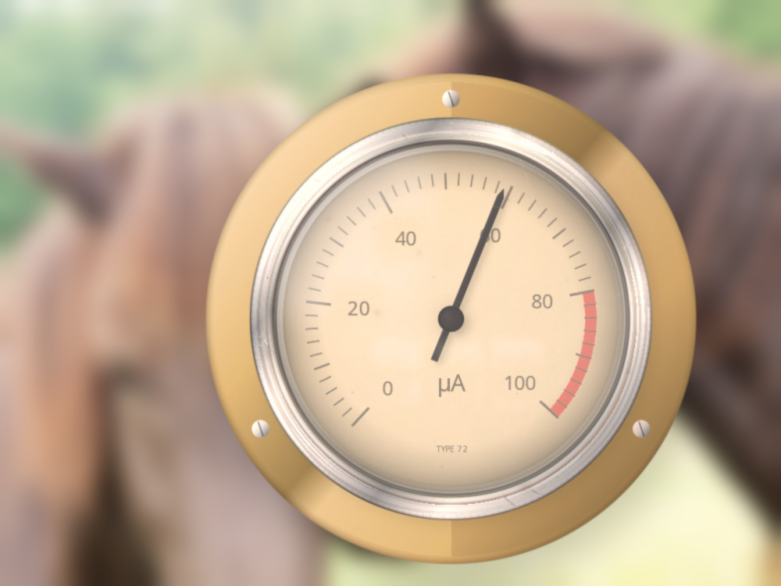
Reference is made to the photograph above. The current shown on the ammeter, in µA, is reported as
59 µA
